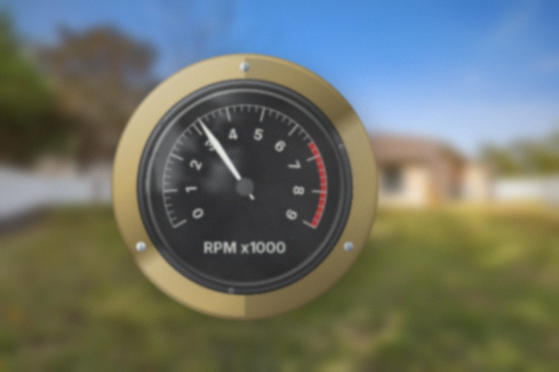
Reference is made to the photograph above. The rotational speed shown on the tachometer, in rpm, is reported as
3200 rpm
